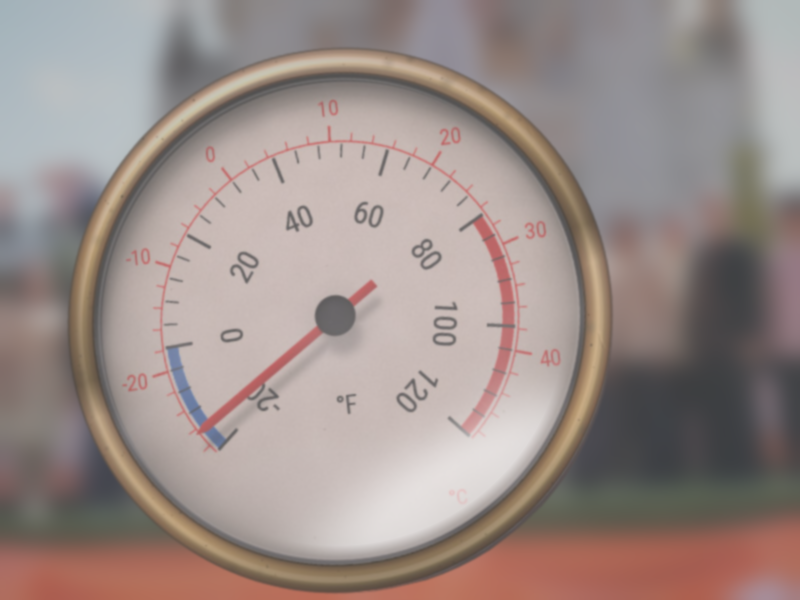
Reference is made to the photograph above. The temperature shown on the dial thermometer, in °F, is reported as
-16 °F
